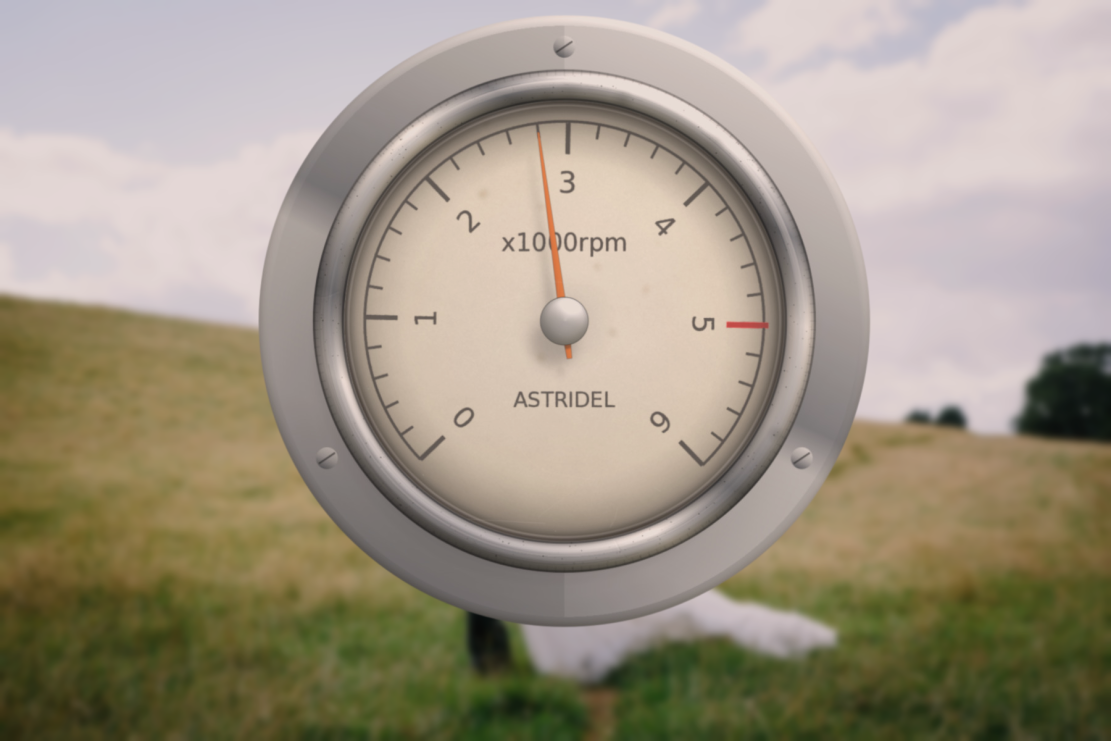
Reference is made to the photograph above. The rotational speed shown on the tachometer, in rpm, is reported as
2800 rpm
